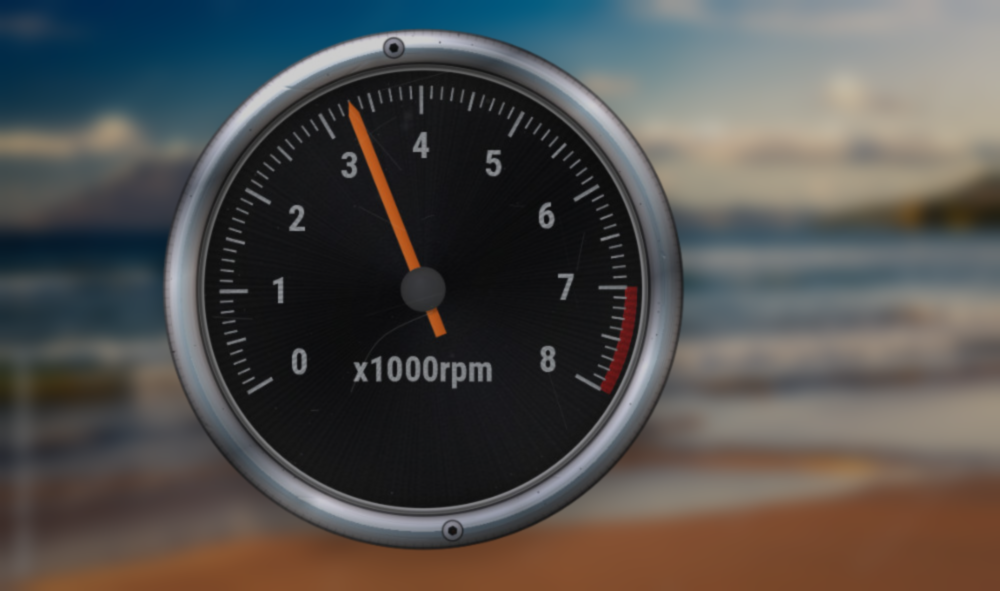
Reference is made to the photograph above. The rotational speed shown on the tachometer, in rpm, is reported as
3300 rpm
